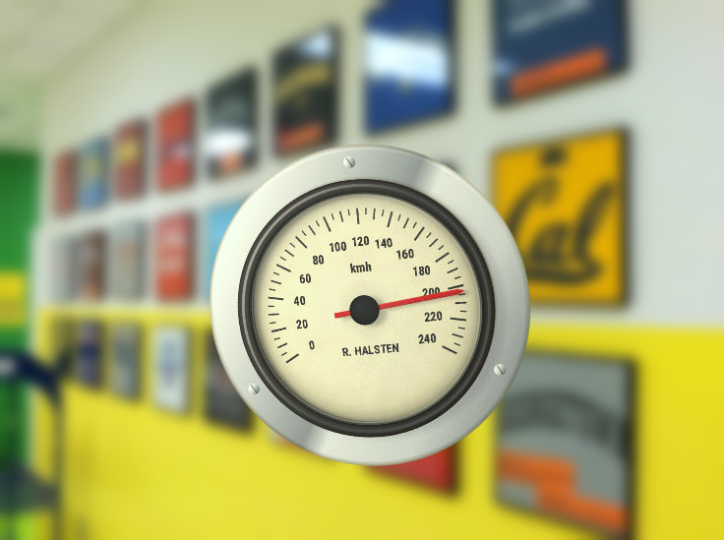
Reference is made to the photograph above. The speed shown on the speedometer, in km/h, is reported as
202.5 km/h
